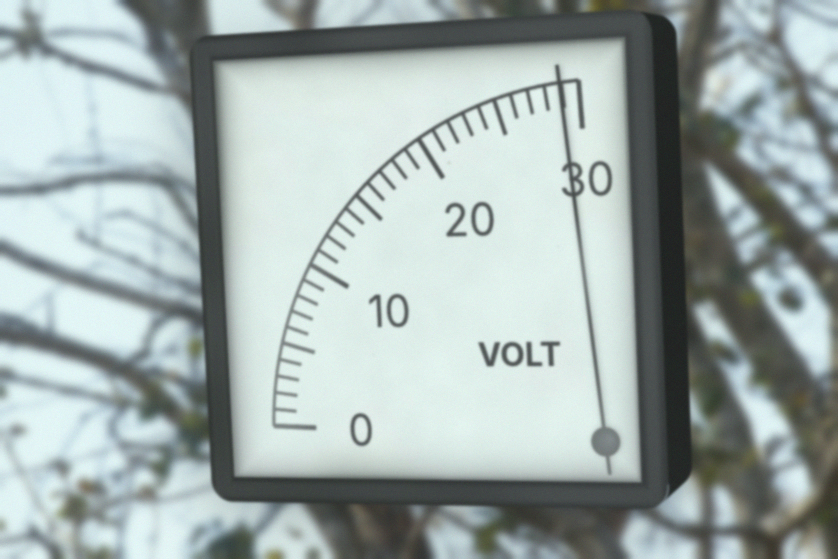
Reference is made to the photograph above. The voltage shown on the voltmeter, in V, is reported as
29 V
